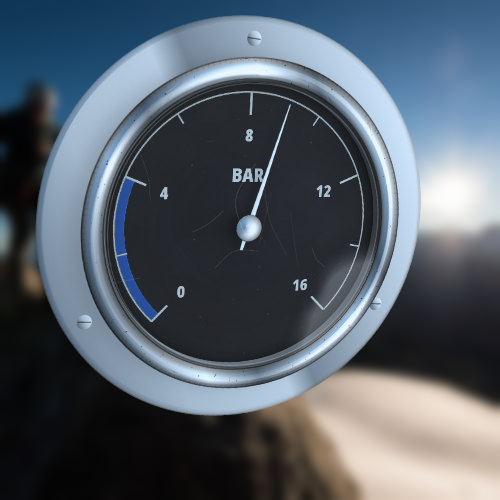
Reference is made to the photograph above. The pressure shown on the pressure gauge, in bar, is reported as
9 bar
